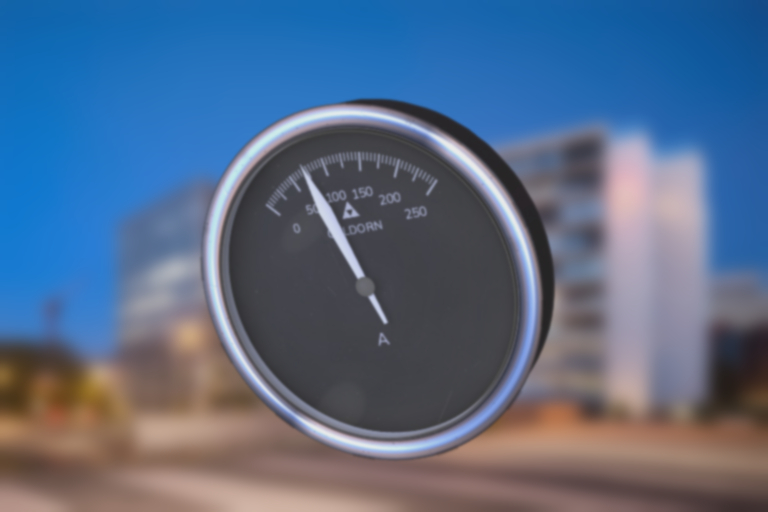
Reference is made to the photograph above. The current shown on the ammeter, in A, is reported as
75 A
